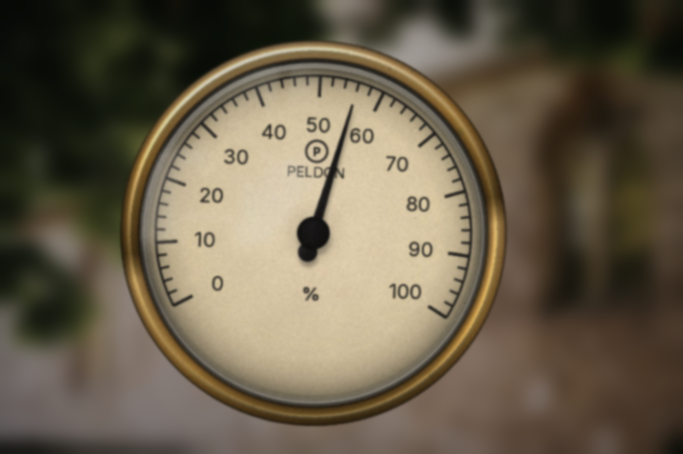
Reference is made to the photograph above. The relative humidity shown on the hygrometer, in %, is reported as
56 %
